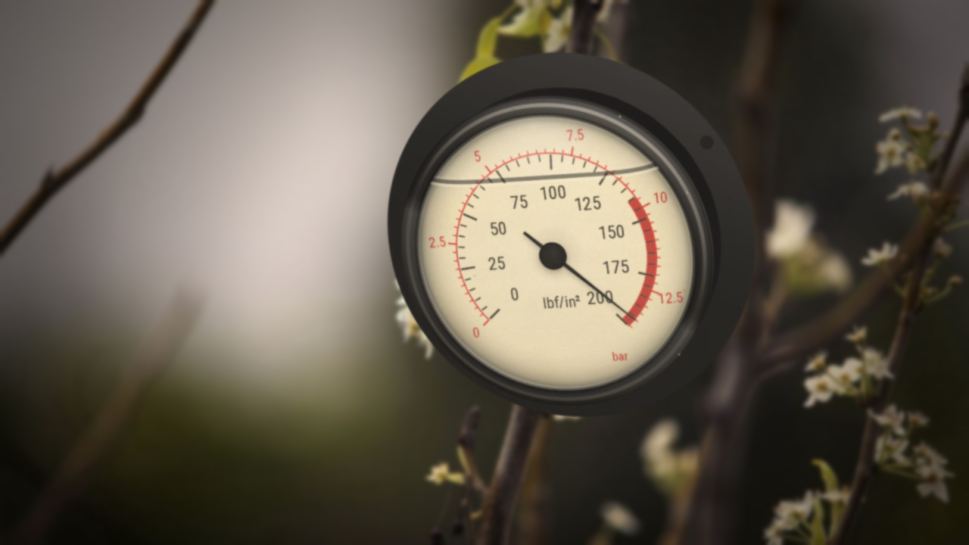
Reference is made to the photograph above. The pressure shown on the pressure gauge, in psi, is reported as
195 psi
